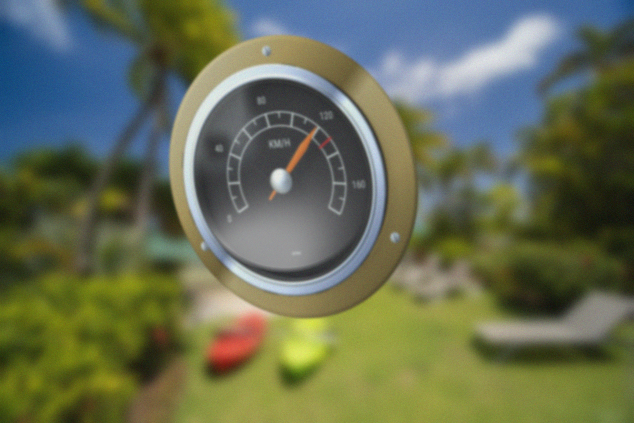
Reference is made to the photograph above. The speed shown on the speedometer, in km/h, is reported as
120 km/h
